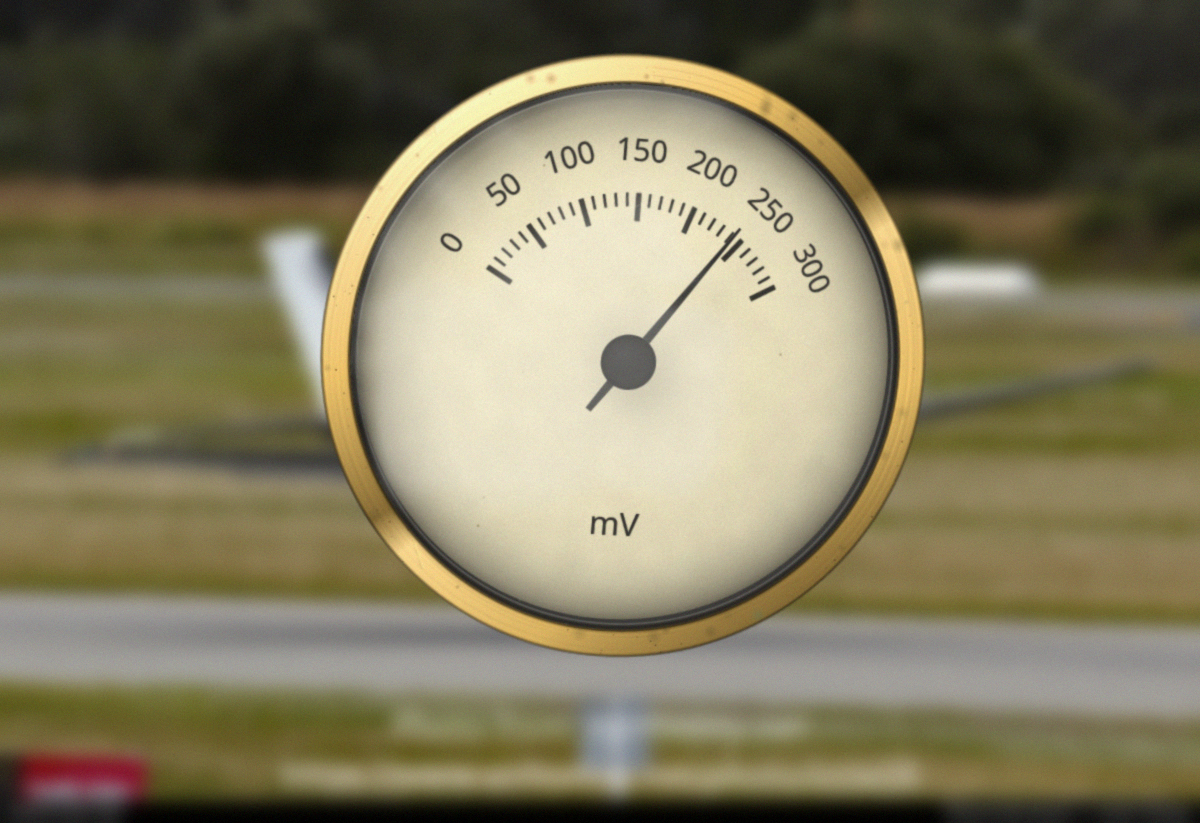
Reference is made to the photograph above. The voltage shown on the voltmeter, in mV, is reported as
240 mV
